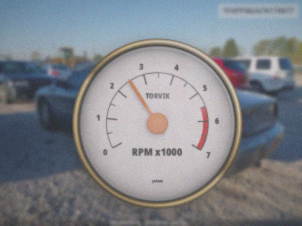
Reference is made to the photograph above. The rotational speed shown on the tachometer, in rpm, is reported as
2500 rpm
